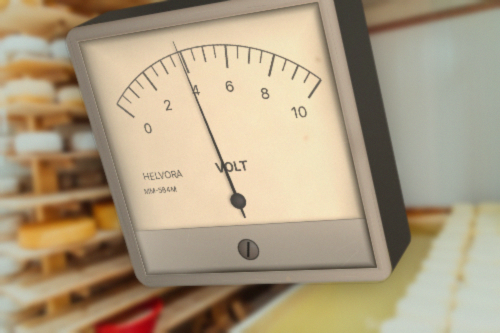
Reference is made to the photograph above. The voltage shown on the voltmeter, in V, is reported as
4 V
